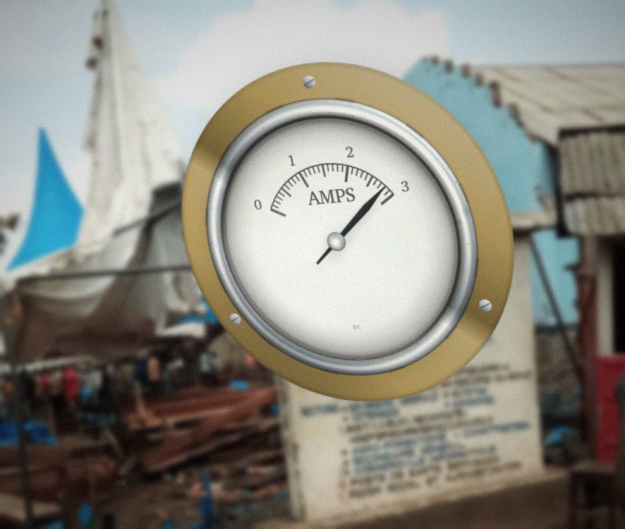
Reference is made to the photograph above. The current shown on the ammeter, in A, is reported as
2.8 A
